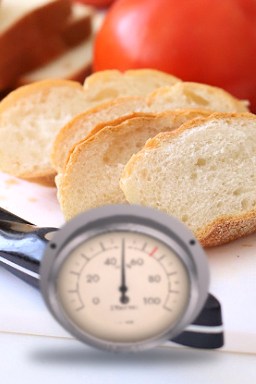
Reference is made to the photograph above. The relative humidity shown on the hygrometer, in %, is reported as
50 %
